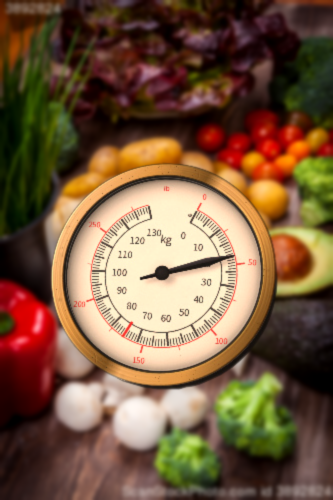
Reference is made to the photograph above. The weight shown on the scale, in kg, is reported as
20 kg
